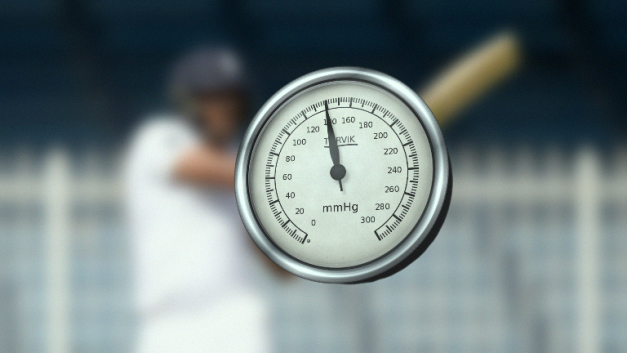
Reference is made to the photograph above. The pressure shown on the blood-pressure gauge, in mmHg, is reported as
140 mmHg
